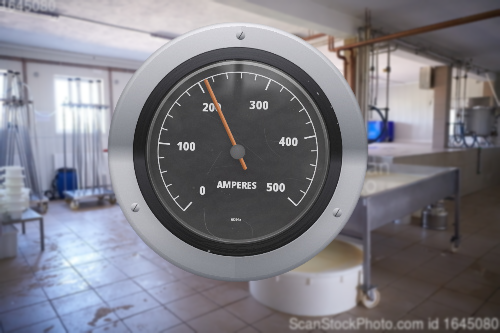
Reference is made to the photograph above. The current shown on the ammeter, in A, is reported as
210 A
